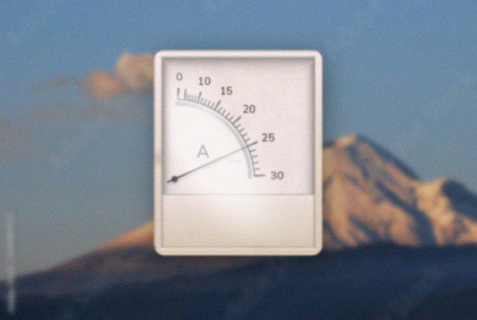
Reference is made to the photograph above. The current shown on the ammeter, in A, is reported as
25 A
